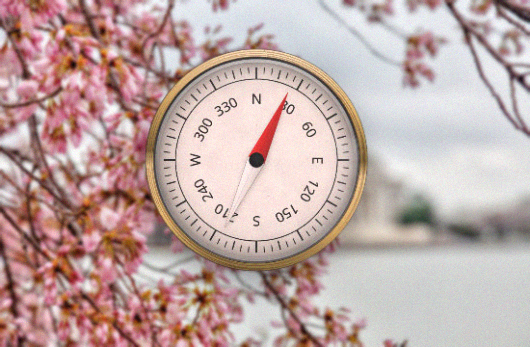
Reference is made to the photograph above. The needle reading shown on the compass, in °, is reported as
25 °
